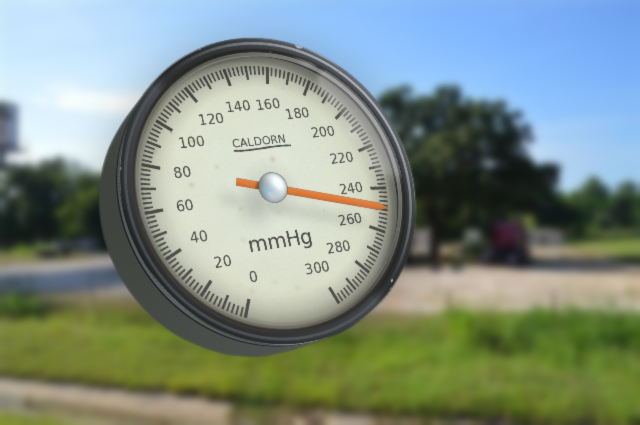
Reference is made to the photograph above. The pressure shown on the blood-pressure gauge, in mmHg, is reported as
250 mmHg
